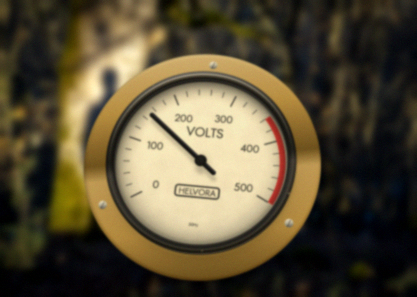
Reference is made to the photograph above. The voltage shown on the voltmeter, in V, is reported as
150 V
